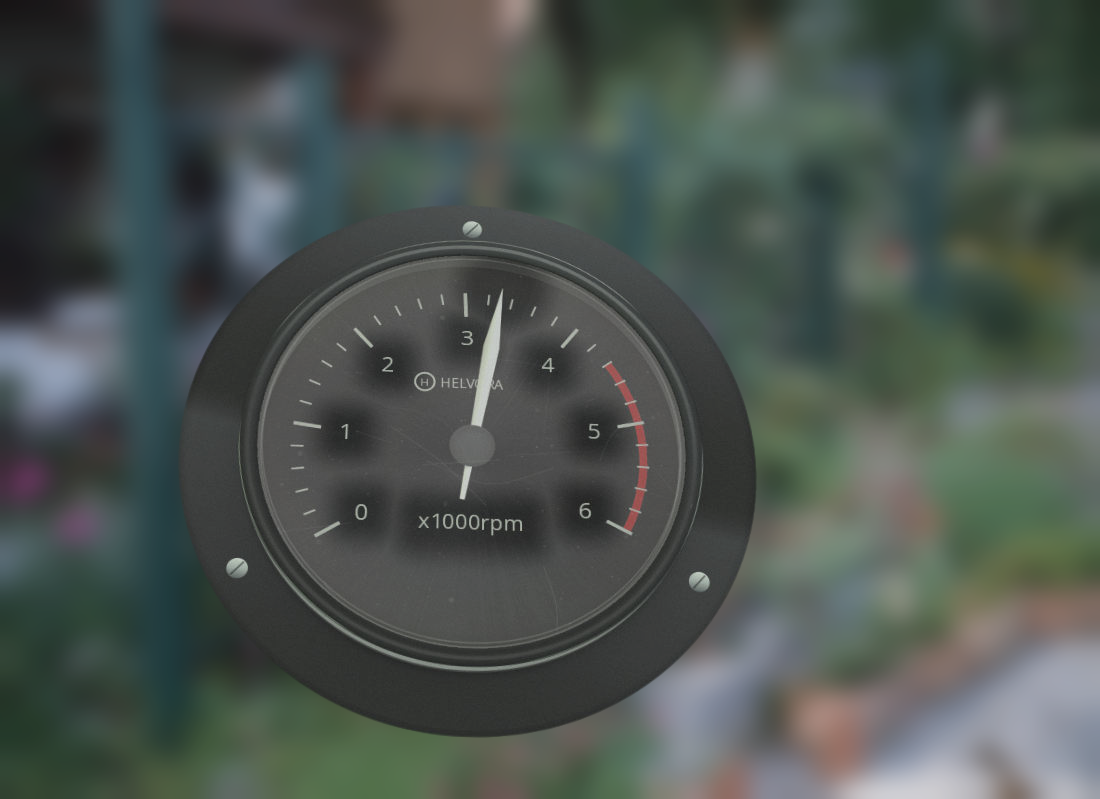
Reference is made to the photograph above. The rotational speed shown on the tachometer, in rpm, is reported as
3300 rpm
